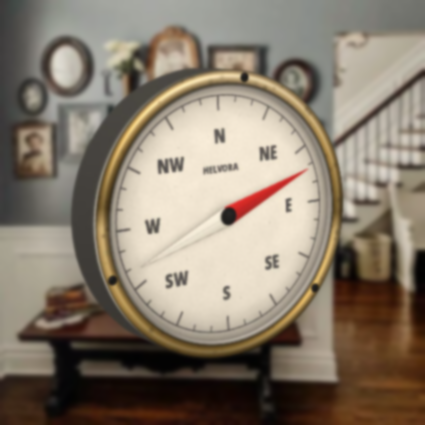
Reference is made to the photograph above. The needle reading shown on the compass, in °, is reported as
70 °
